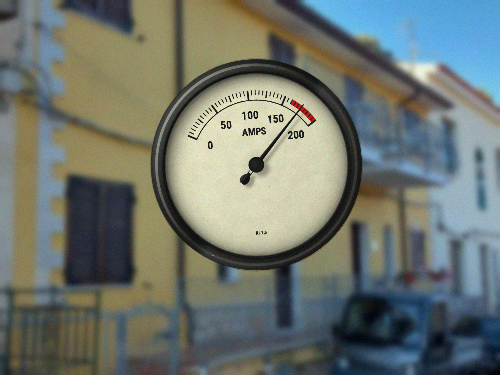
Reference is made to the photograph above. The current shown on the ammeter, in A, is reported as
175 A
